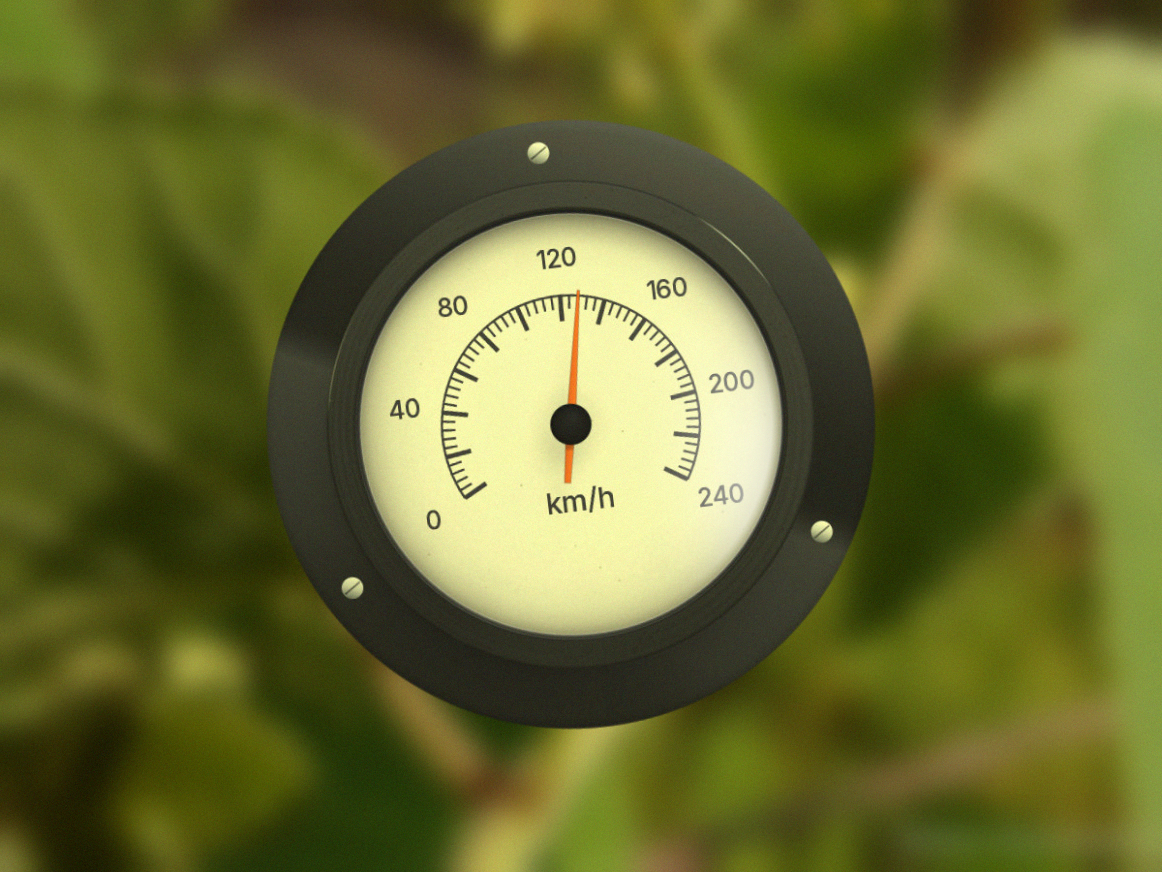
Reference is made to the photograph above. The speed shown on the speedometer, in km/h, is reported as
128 km/h
